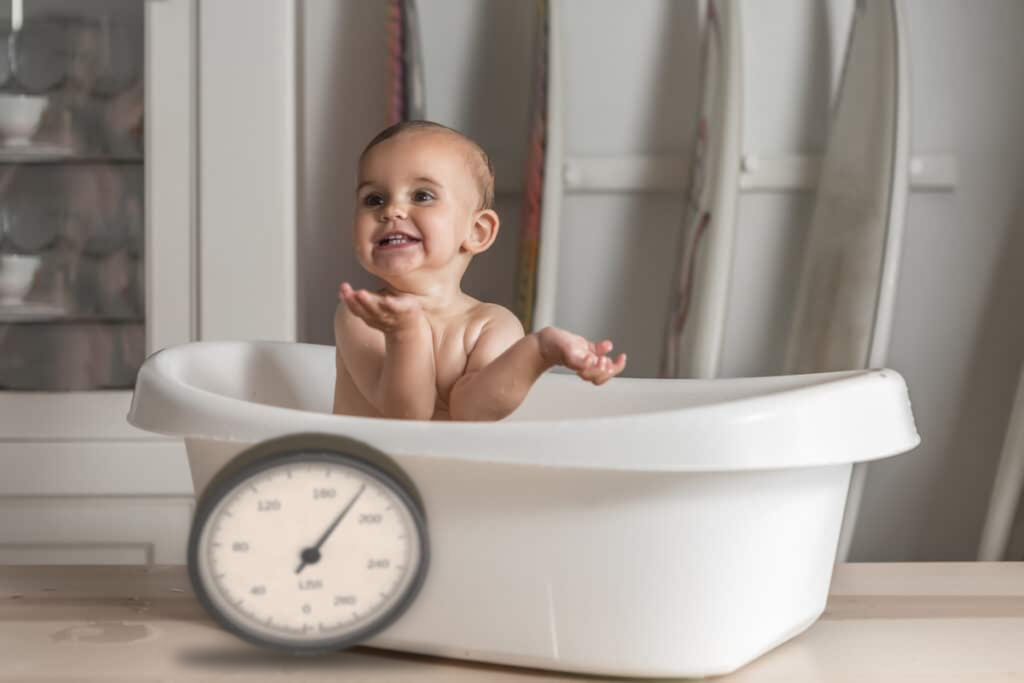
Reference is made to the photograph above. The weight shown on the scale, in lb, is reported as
180 lb
